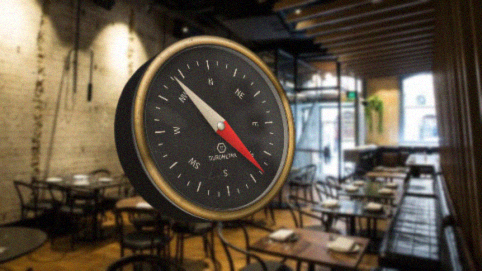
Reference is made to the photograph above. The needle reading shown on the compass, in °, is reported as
140 °
